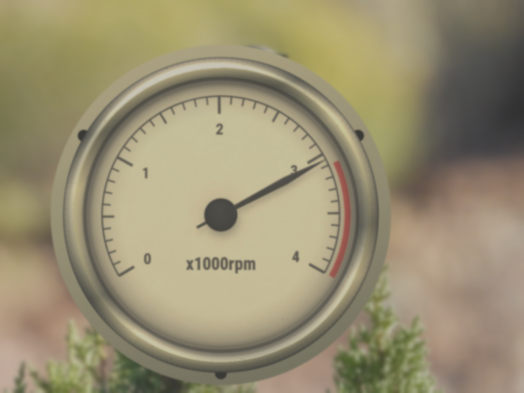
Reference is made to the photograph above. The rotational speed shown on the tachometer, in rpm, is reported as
3050 rpm
